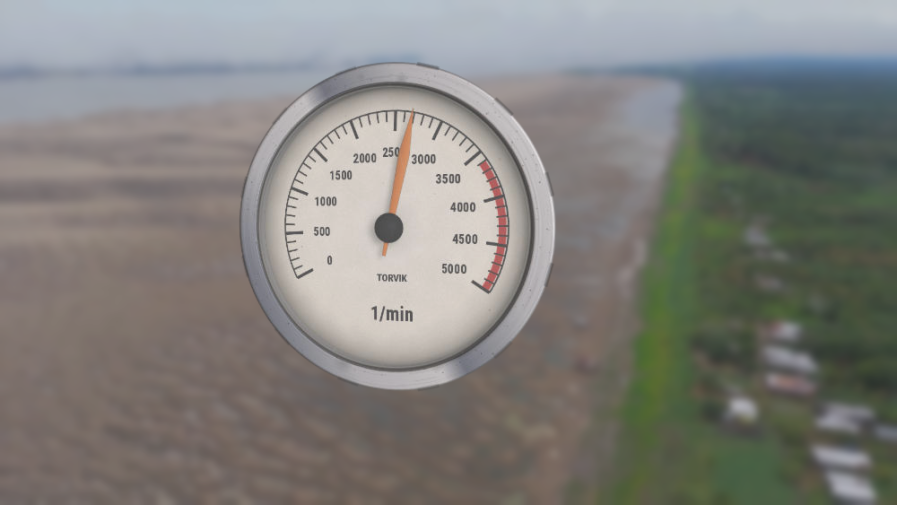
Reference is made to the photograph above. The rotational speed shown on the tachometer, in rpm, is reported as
2700 rpm
